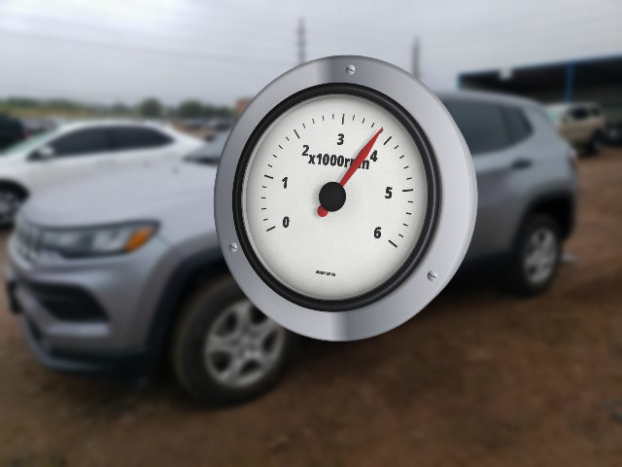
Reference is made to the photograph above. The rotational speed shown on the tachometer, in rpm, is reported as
3800 rpm
